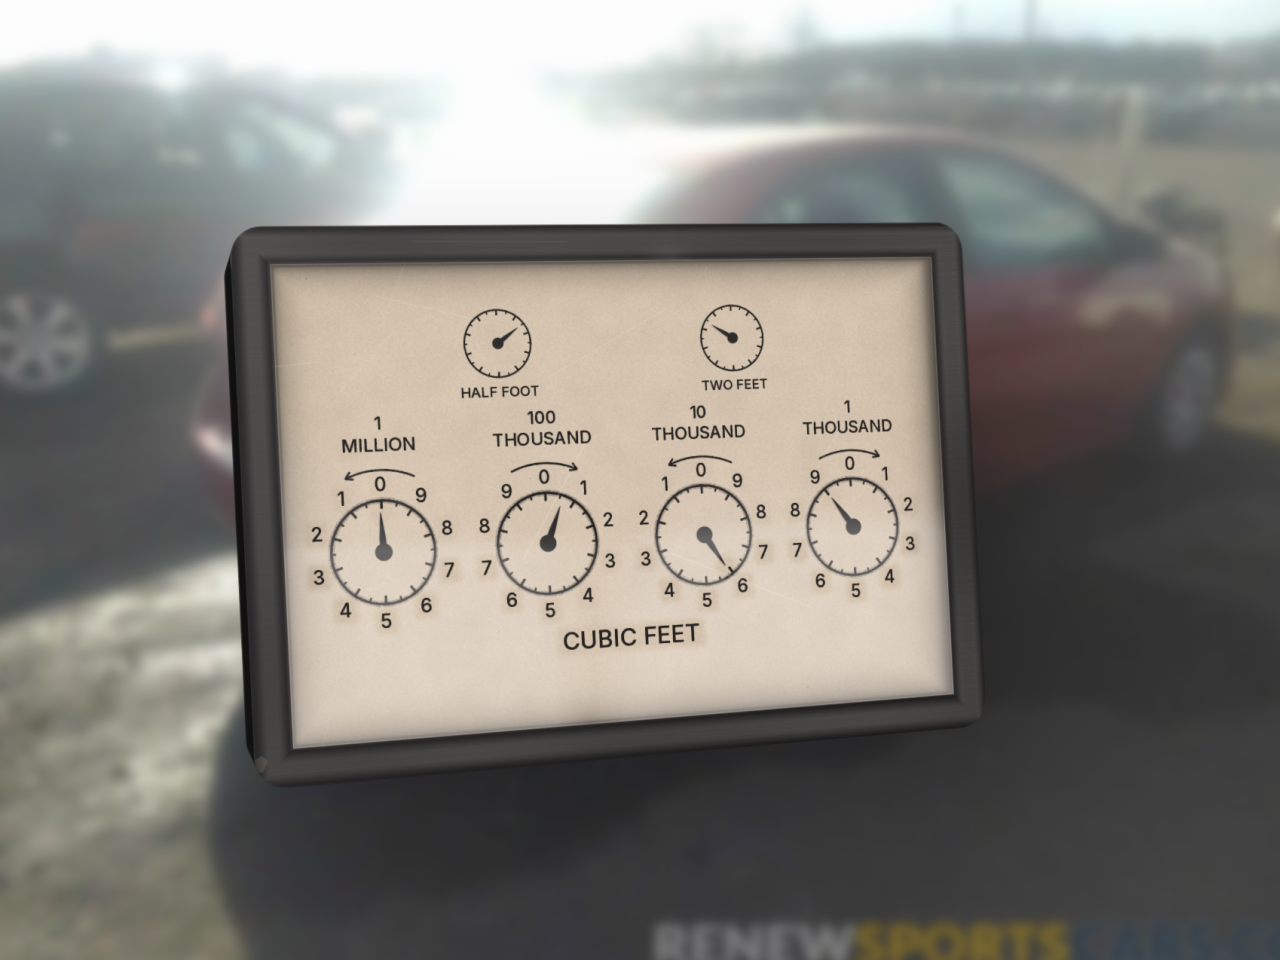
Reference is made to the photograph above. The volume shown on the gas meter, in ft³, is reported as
5900 ft³
